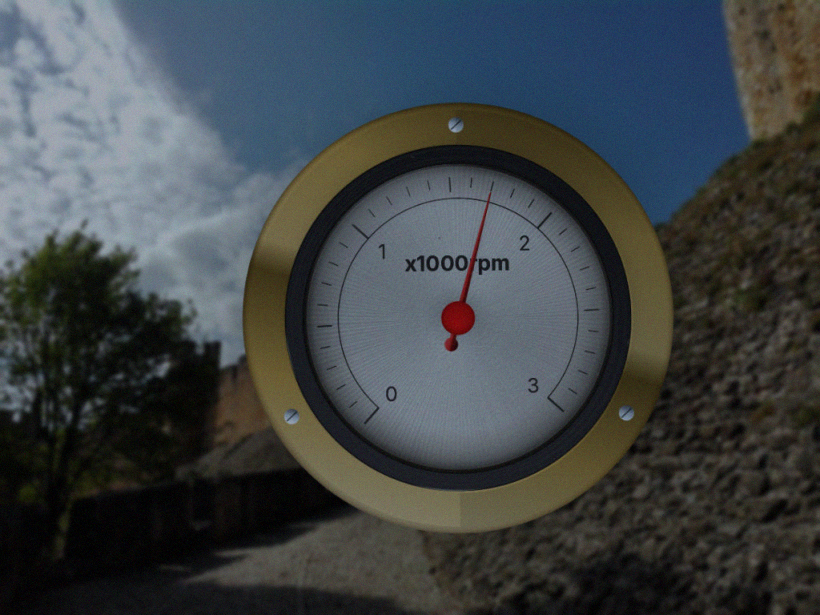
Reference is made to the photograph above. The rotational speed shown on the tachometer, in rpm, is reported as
1700 rpm
